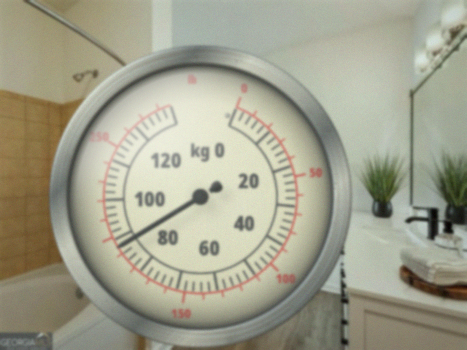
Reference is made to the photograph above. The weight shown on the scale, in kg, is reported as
88 kg
